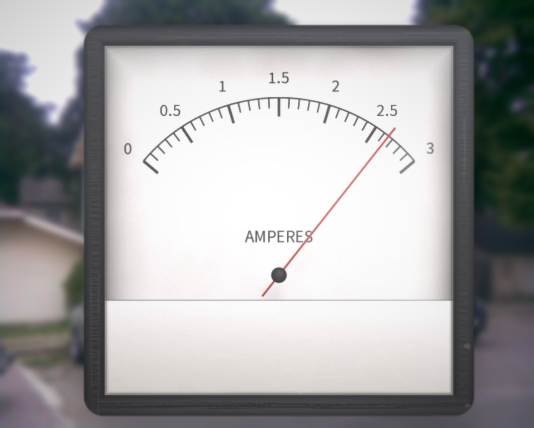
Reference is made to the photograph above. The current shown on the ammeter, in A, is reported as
2.65 A
